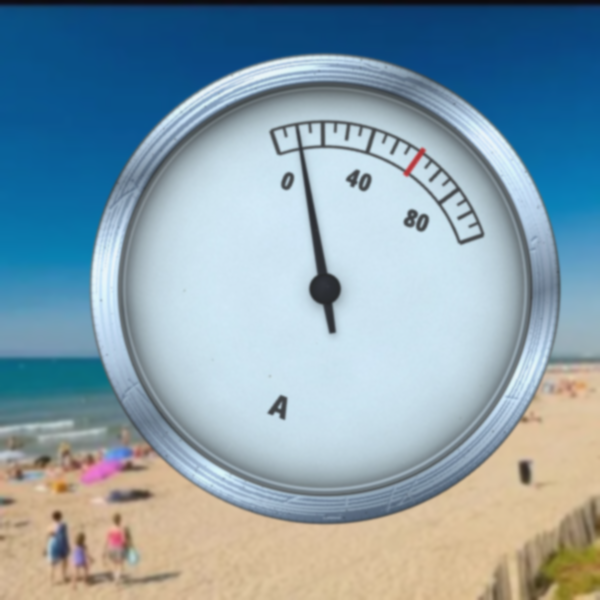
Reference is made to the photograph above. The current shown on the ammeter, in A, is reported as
10 A
